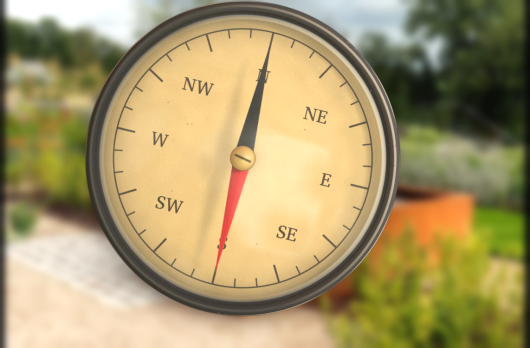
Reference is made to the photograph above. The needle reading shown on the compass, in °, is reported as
180 °
